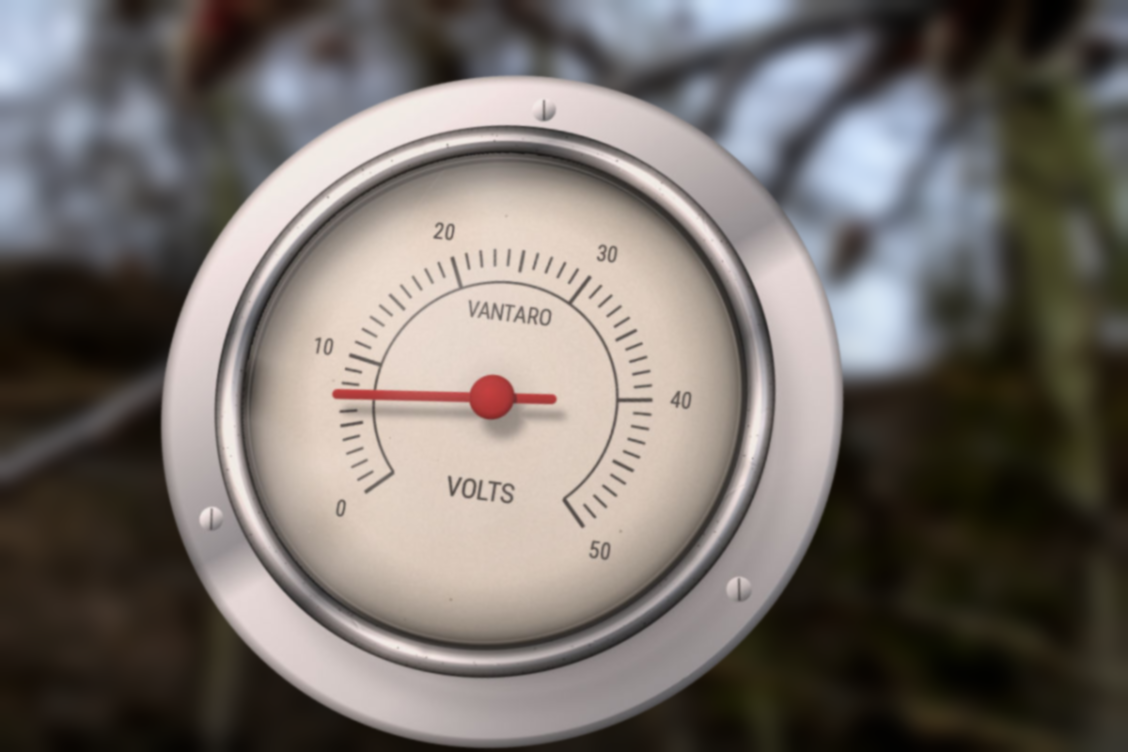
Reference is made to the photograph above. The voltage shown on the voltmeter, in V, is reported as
7 V
